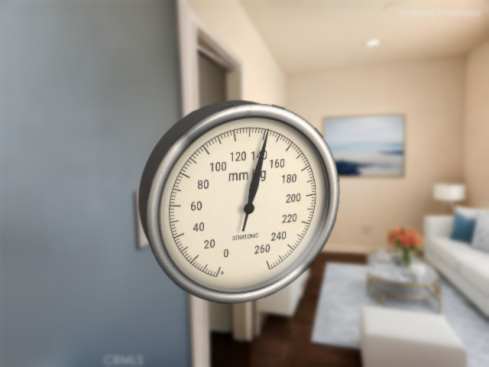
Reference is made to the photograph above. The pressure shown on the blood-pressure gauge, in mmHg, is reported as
140 mmHg
